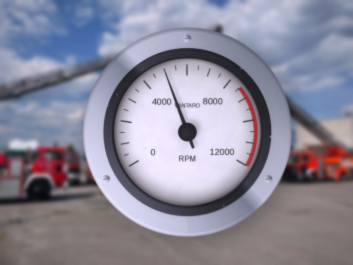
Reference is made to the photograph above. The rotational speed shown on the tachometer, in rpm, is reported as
5000 rpm
